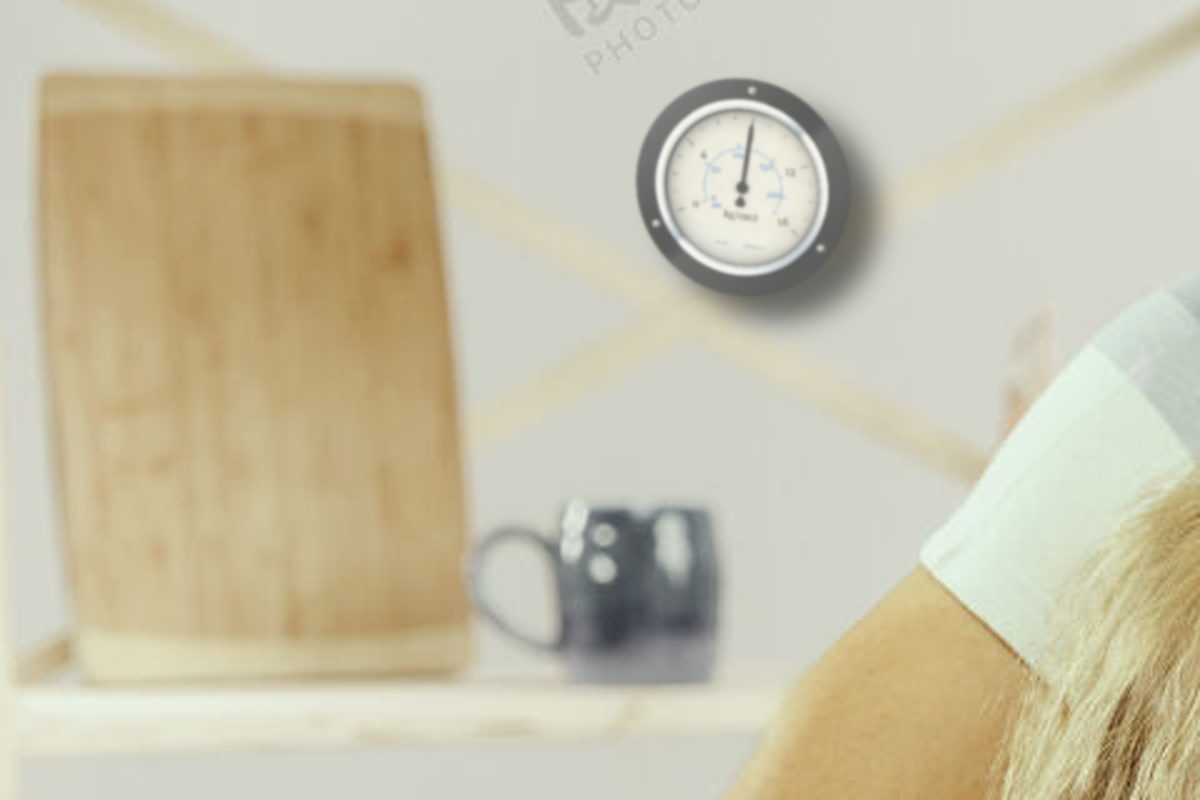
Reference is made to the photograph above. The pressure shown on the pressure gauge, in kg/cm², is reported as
8 kg/cm²
